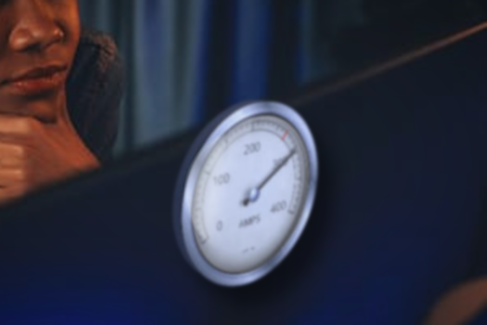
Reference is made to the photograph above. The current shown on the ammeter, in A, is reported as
300 A
